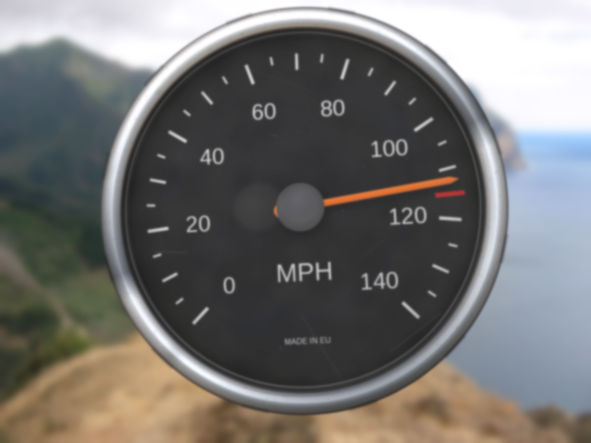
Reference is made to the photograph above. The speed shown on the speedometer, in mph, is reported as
112.5 mph
